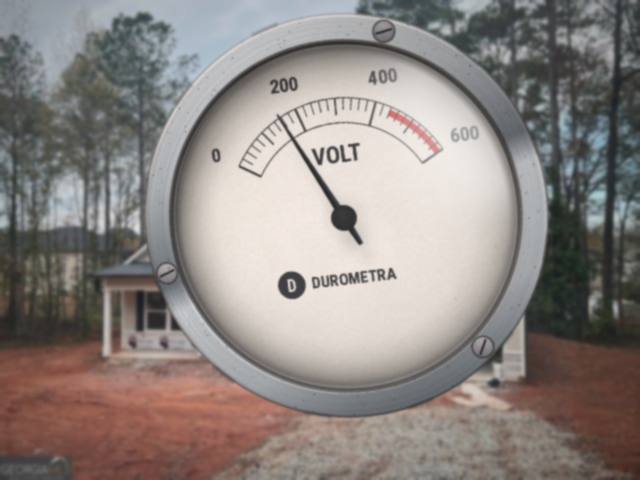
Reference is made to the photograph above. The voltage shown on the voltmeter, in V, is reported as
160 V
